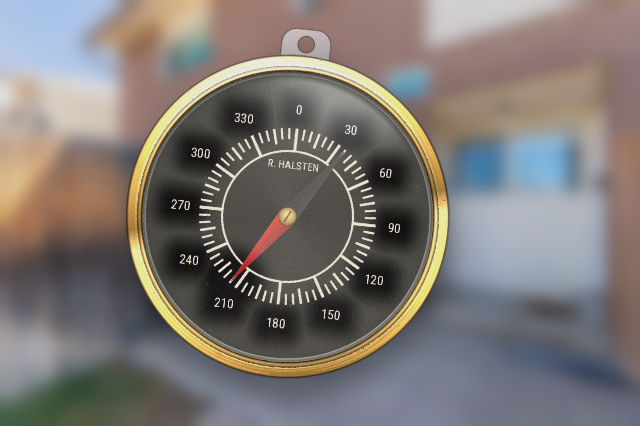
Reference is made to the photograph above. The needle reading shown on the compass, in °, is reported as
215 °
